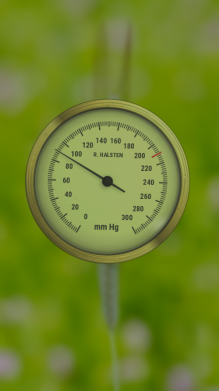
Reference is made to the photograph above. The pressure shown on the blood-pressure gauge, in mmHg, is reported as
90 mmHg
